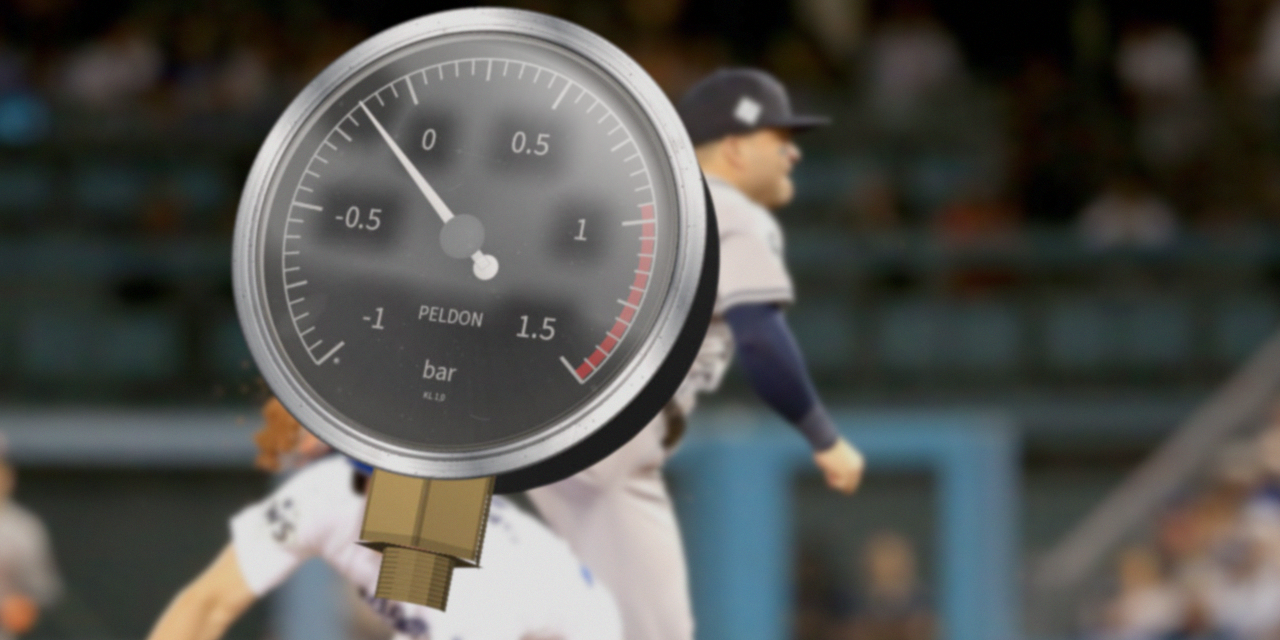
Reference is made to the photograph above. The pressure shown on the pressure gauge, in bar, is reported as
-0.15 bar
